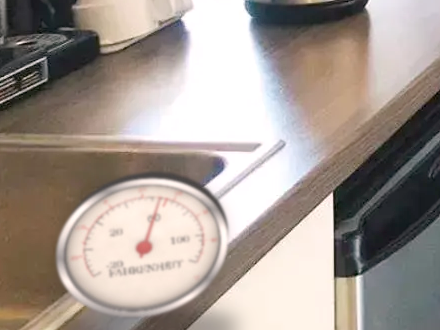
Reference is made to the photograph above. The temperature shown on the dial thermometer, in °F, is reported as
60 °F
